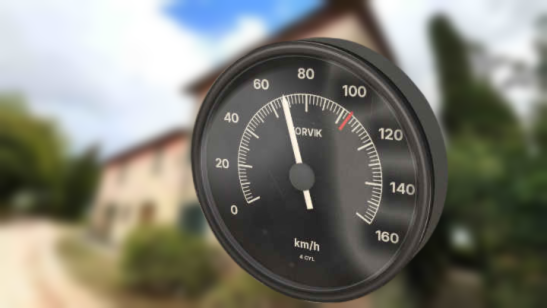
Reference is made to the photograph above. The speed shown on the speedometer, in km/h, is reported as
70 km/h
